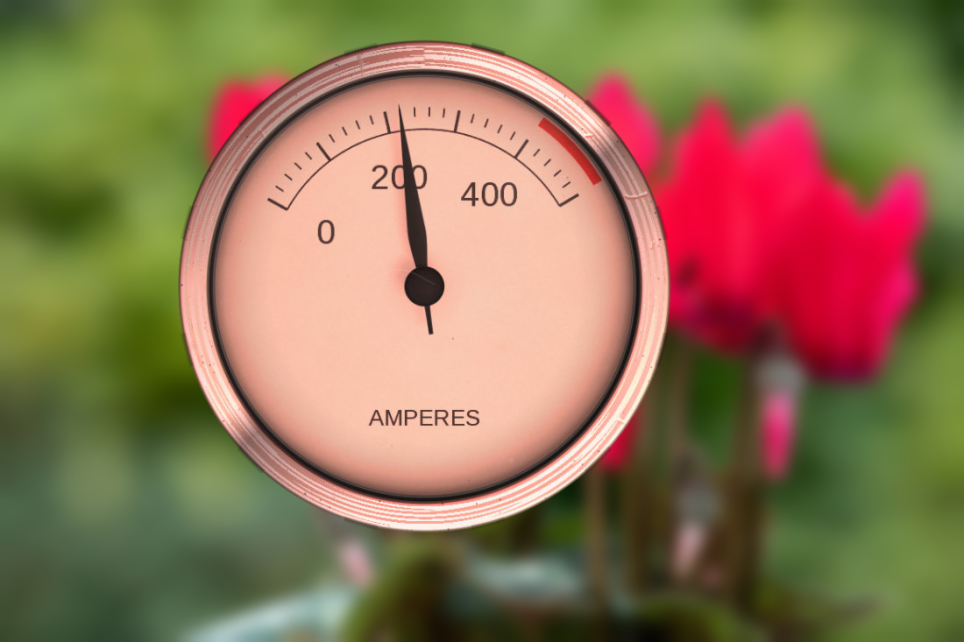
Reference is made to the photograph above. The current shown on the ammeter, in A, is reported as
220 A
